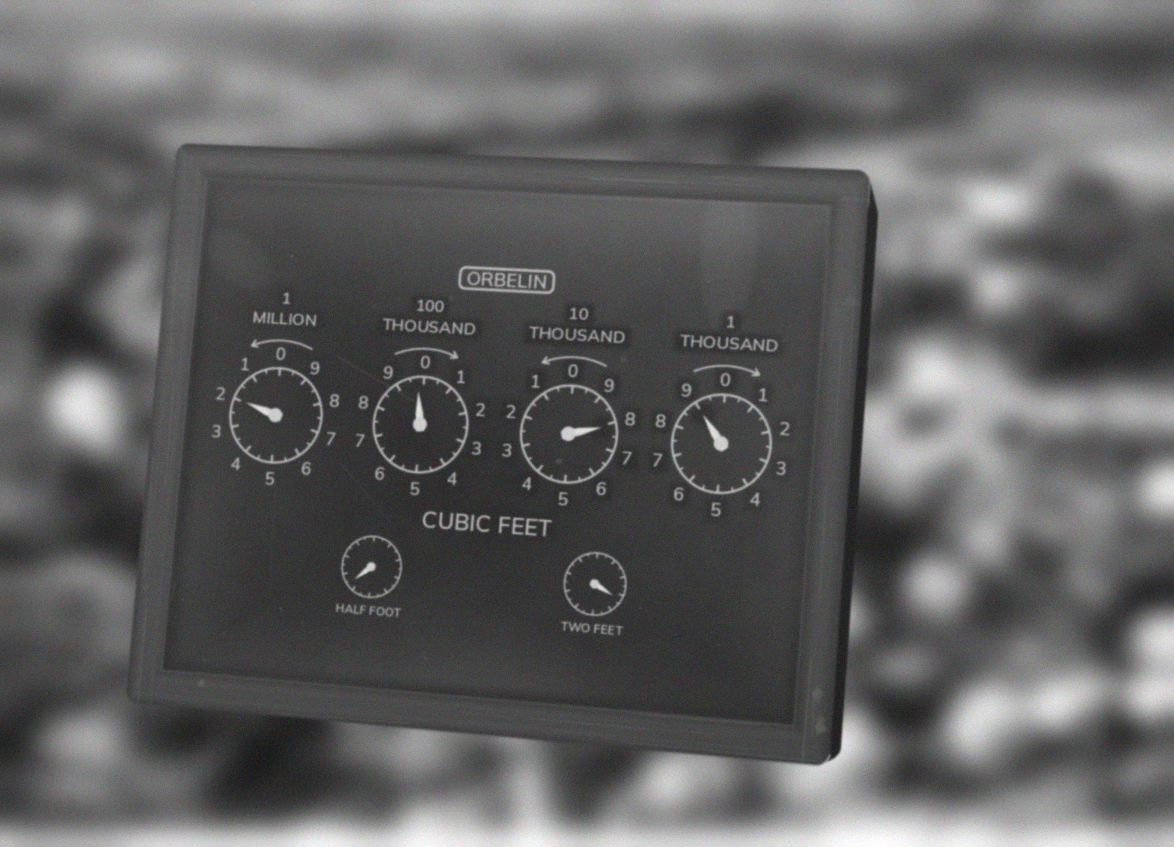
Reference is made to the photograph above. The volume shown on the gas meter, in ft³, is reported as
197900 ft³
